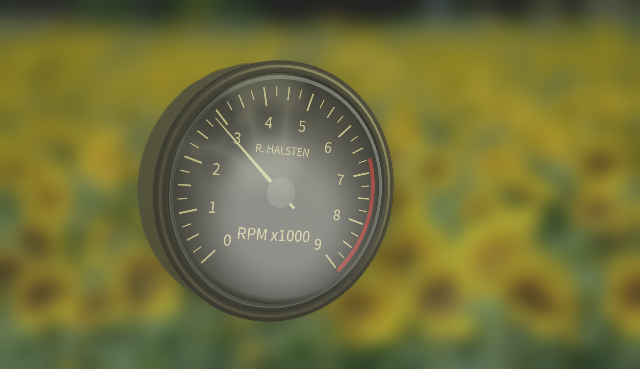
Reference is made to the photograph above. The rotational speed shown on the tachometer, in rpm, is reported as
2875 rpm
